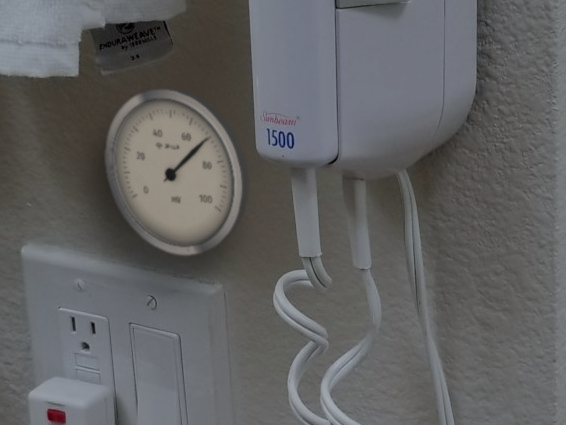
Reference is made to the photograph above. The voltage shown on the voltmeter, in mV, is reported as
70 mV
